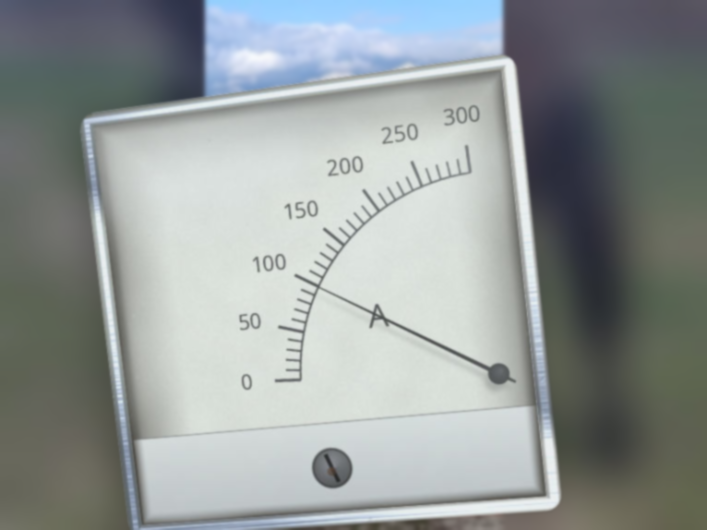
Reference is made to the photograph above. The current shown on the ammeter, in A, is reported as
100 A
